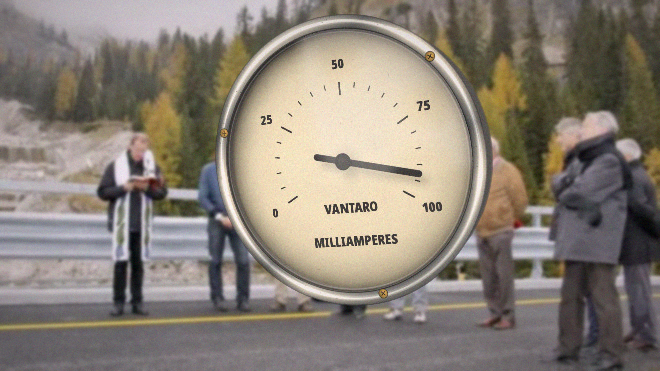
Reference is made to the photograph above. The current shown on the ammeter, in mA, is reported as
92.5 mA
